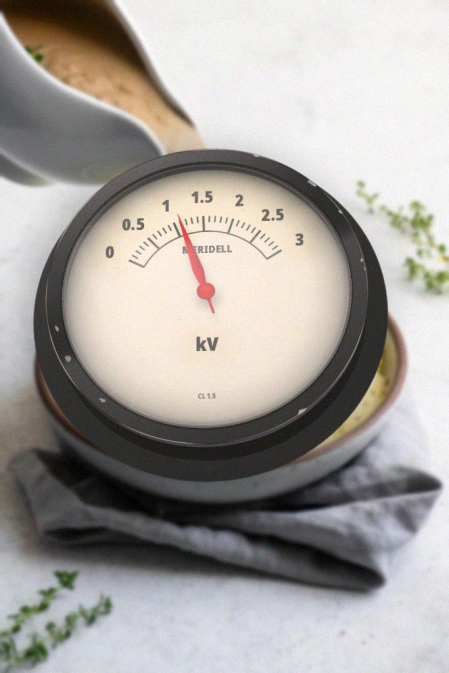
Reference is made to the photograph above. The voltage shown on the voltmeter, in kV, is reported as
1.1 kV
